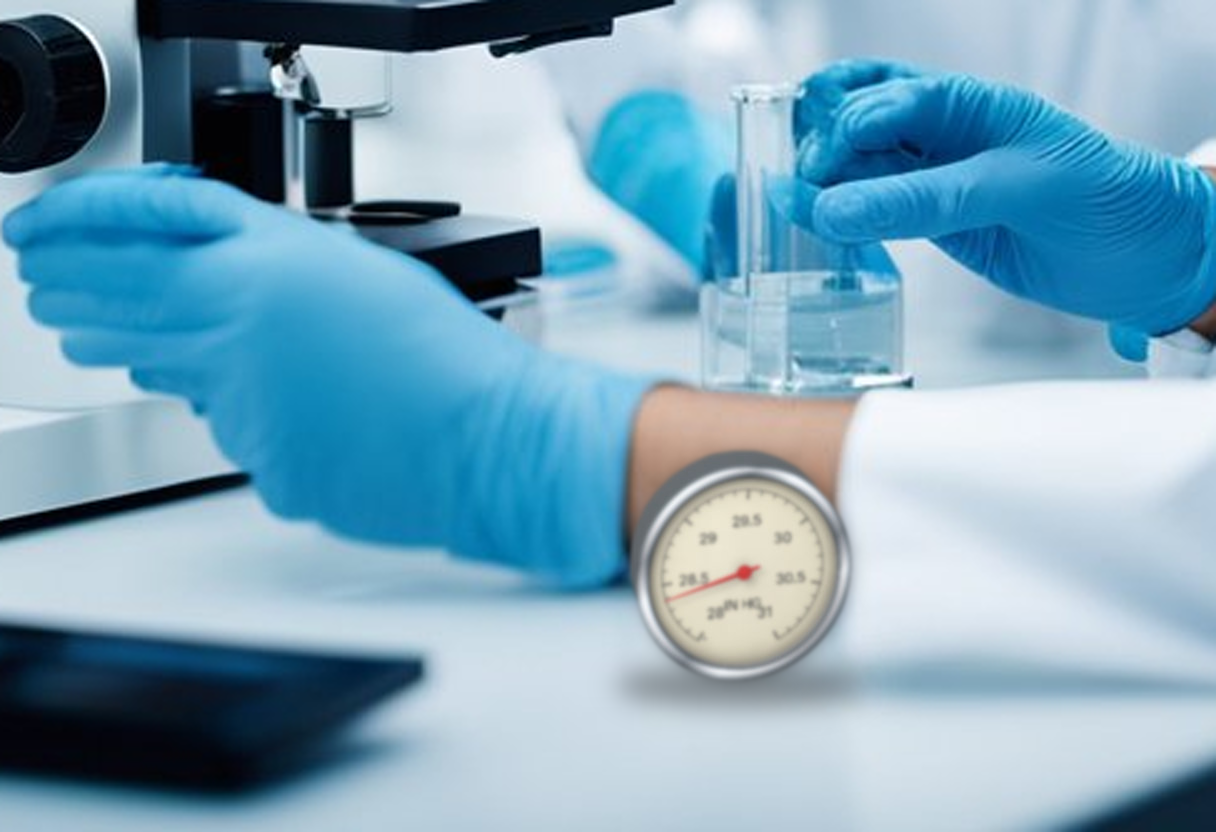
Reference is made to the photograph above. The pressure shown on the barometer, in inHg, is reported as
28.4 inHg
